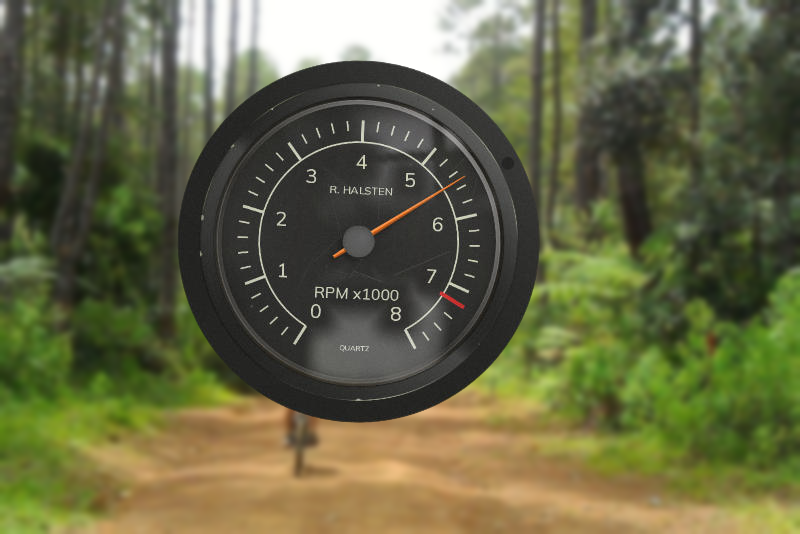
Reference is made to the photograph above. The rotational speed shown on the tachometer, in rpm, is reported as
5500 rpm
